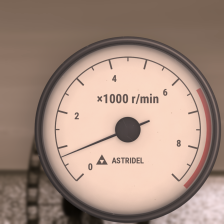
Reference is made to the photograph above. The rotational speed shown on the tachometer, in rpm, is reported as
750 rpm
